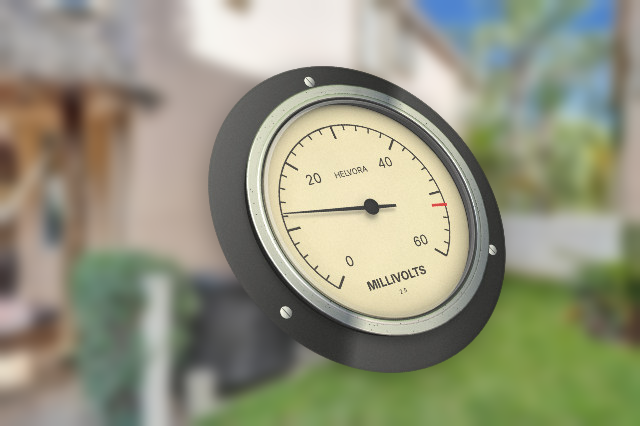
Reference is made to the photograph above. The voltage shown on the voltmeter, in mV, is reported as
12 mV
